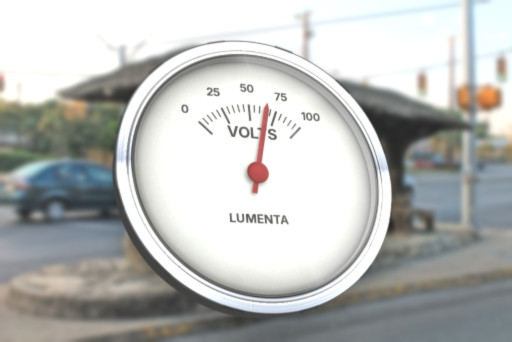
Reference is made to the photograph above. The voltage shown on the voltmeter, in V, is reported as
65 V
